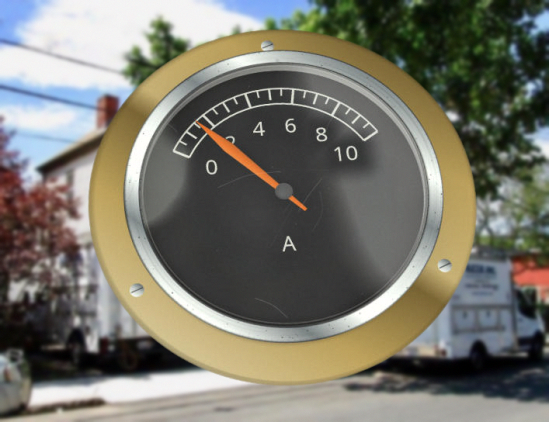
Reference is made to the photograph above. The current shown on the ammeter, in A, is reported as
1.5 A
